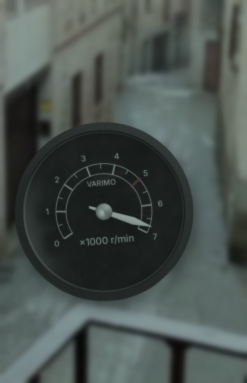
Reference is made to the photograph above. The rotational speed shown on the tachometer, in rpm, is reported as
6750 rpm
